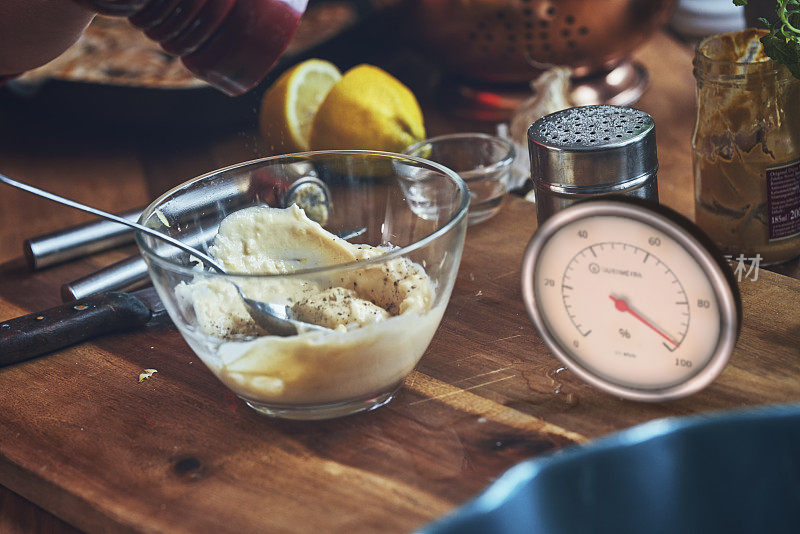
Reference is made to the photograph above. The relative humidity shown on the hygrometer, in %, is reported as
96 %
